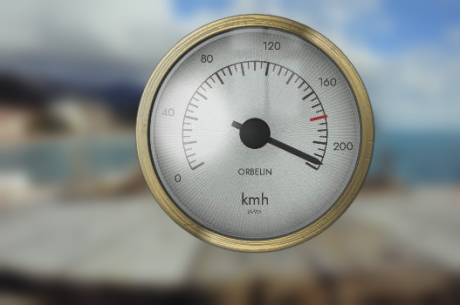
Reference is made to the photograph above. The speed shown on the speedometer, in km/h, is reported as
215 km/h
